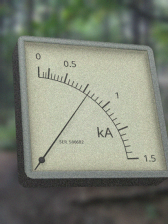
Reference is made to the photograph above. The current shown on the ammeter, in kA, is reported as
0.8 kA
